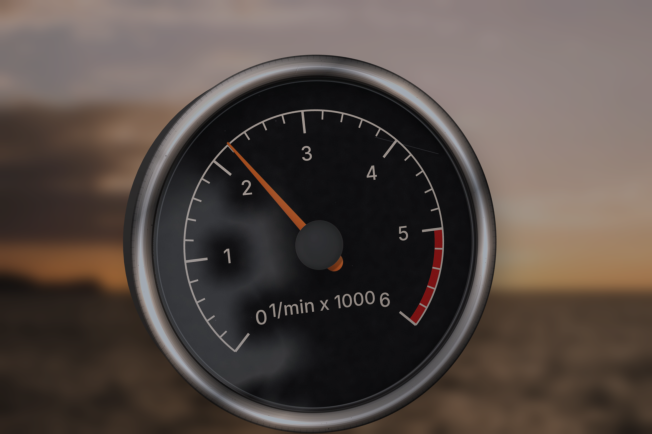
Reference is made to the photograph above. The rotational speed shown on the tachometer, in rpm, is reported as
2200 rpm
